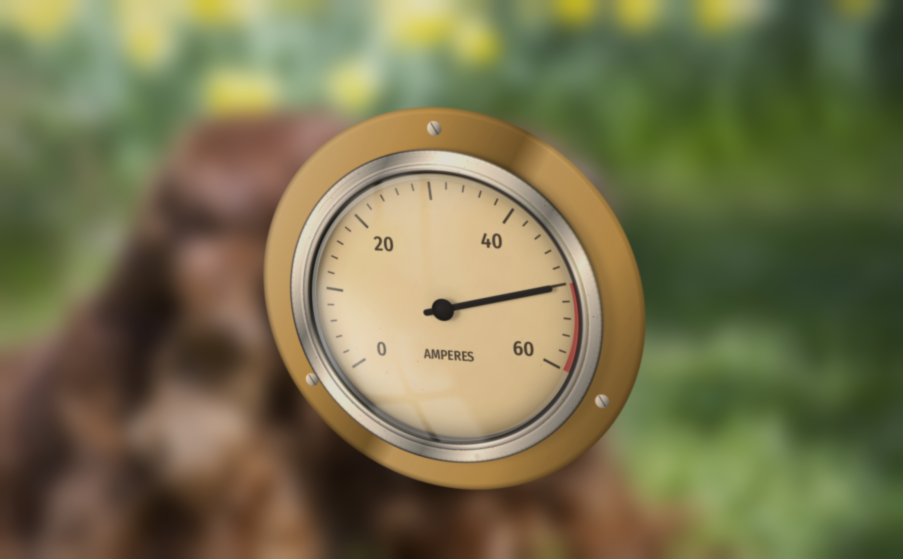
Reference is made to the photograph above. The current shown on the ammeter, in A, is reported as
50 A
